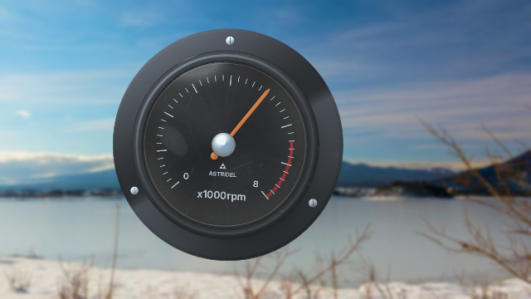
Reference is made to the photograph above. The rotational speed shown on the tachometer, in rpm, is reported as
5000 rpm
